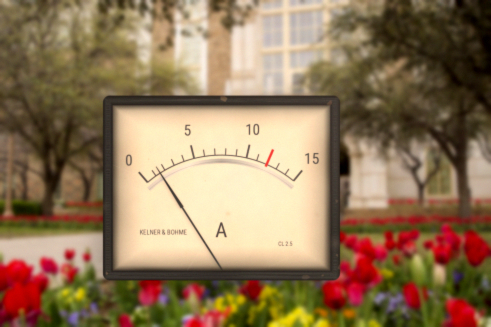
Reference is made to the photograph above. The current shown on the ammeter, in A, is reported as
1.5 A
